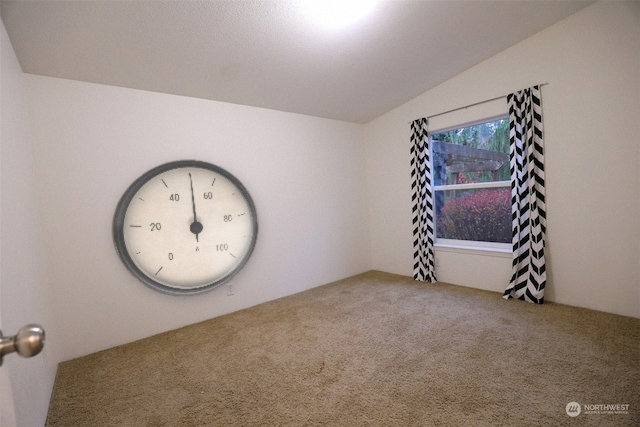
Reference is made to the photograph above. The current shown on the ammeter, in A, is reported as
50 A
